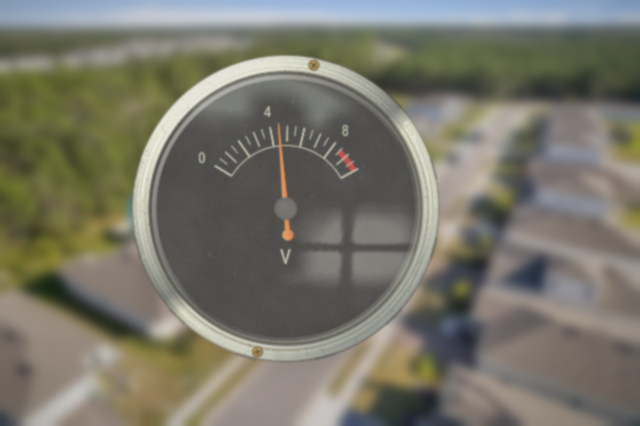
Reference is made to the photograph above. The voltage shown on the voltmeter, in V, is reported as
4.5 V
